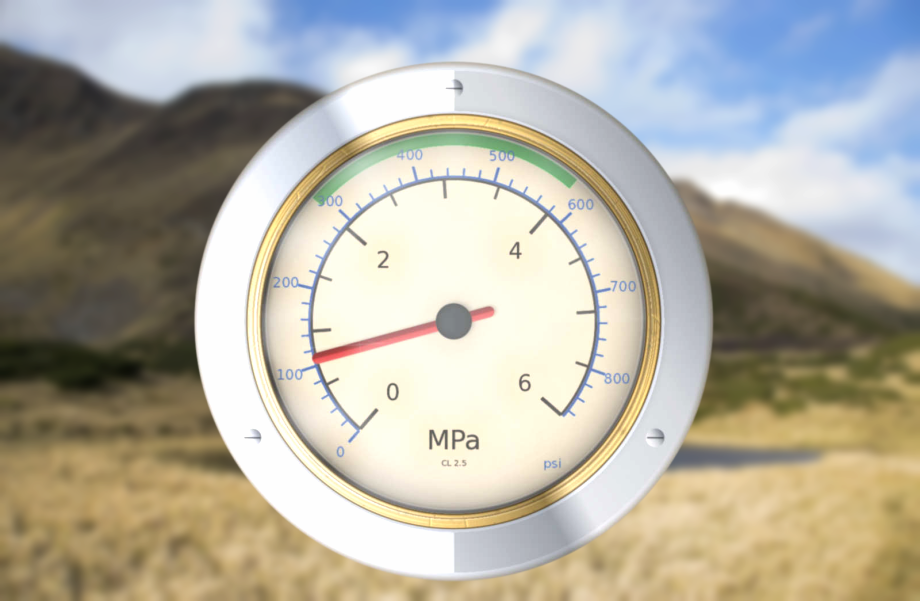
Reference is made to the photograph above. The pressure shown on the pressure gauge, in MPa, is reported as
0.75 MPa
